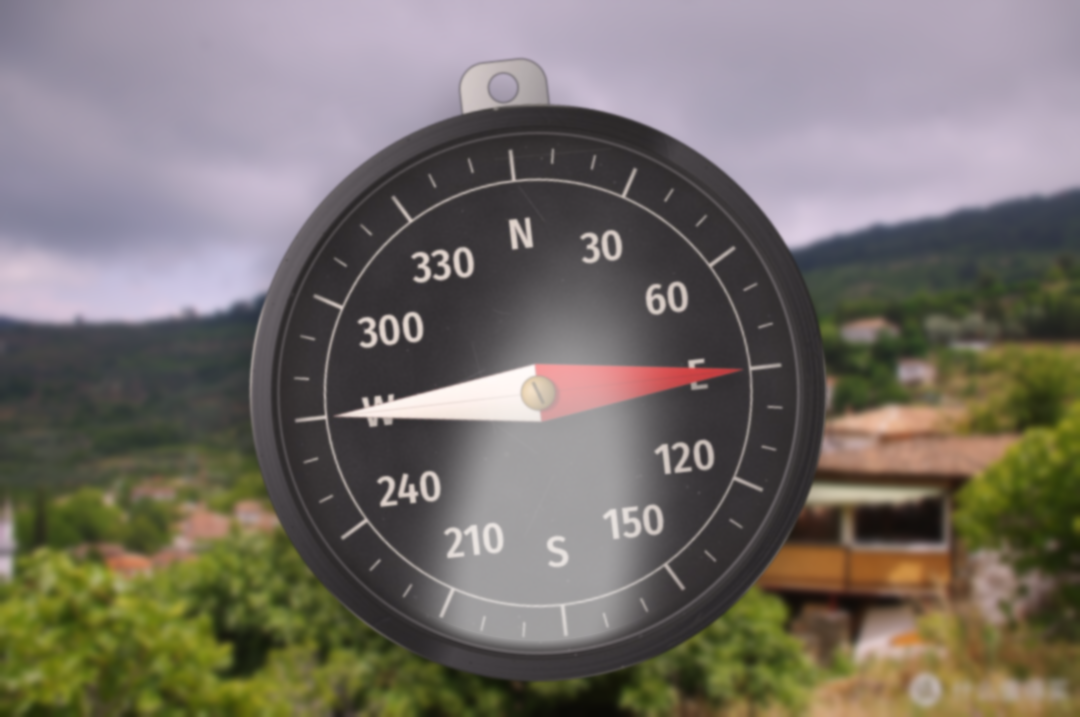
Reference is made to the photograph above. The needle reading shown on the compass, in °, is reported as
90 °
